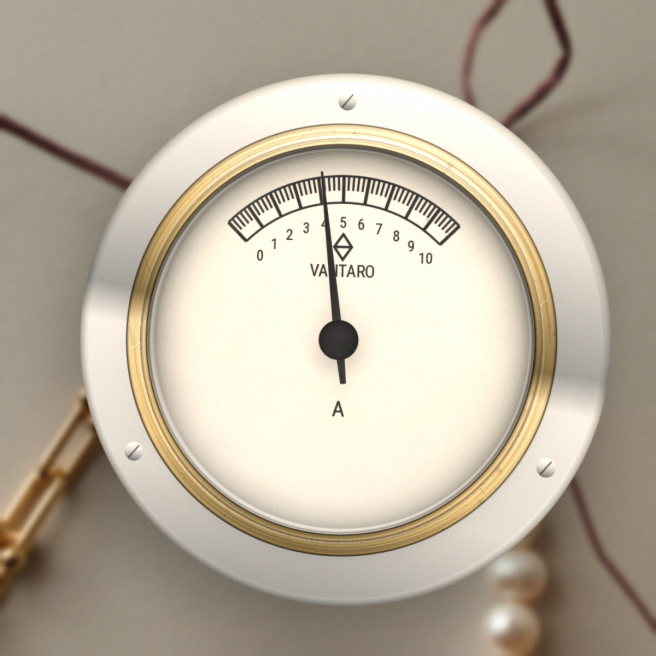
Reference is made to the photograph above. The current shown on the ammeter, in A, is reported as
4.2 A
